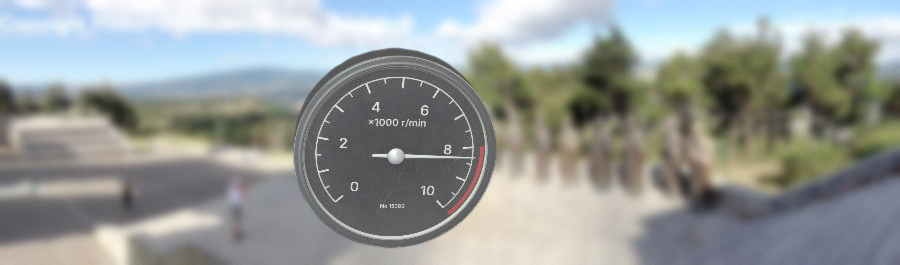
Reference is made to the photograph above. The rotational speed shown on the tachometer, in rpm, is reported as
8250 rpm
